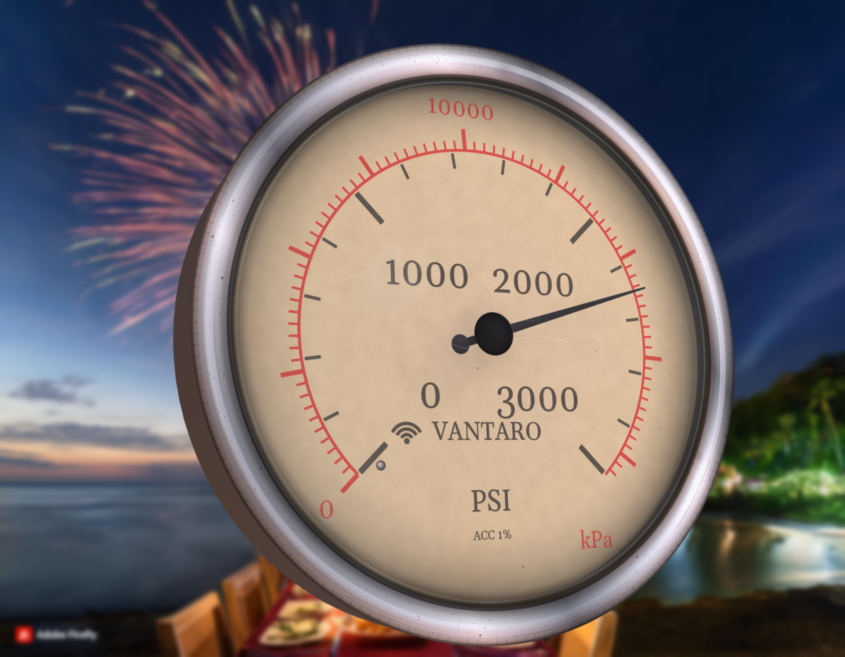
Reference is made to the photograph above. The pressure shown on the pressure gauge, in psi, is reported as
2300 psi
